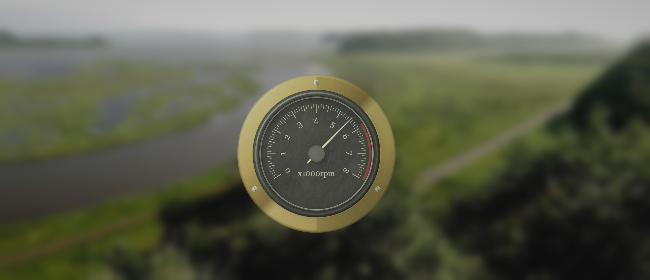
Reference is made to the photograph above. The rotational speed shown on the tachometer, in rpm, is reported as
5500 rpm
